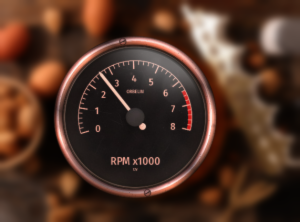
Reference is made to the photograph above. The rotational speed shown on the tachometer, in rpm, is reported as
2600 rpm
